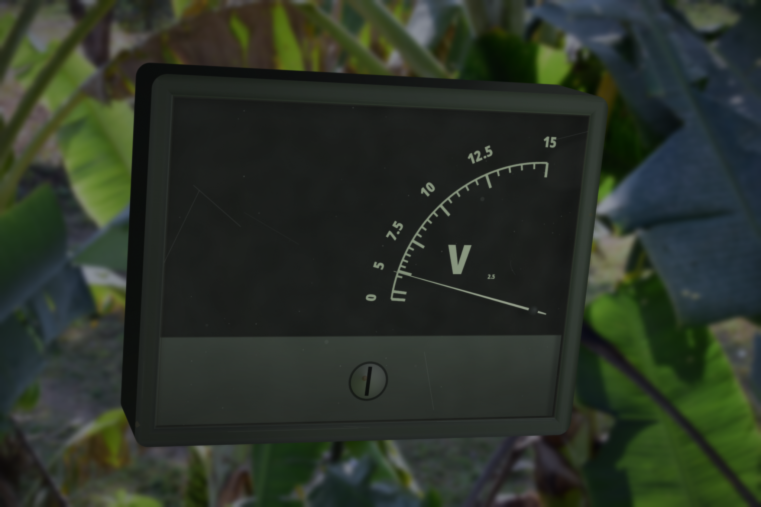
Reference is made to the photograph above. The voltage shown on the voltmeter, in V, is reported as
5 V
